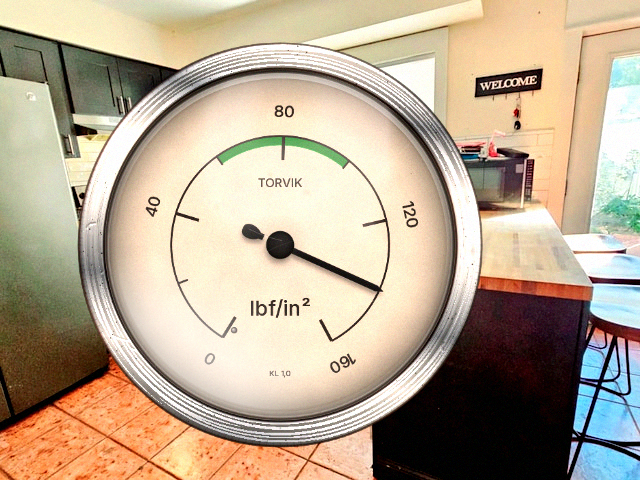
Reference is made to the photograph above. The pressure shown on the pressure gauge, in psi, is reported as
140 psi
